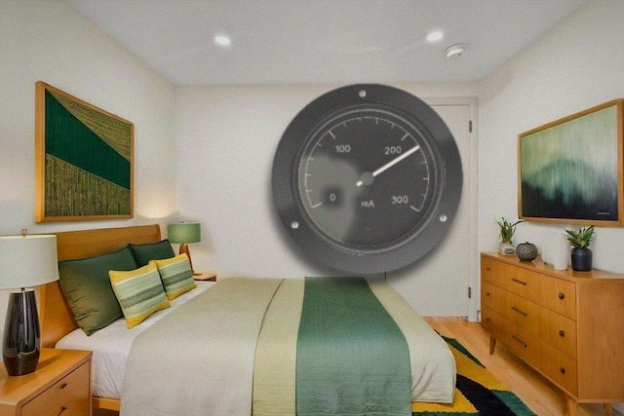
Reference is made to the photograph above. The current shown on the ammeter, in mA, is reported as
220 mA
